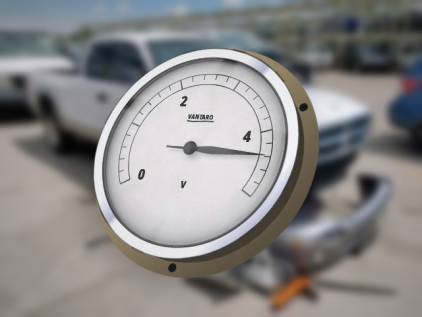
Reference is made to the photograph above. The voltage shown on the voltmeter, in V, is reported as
4.4 V
